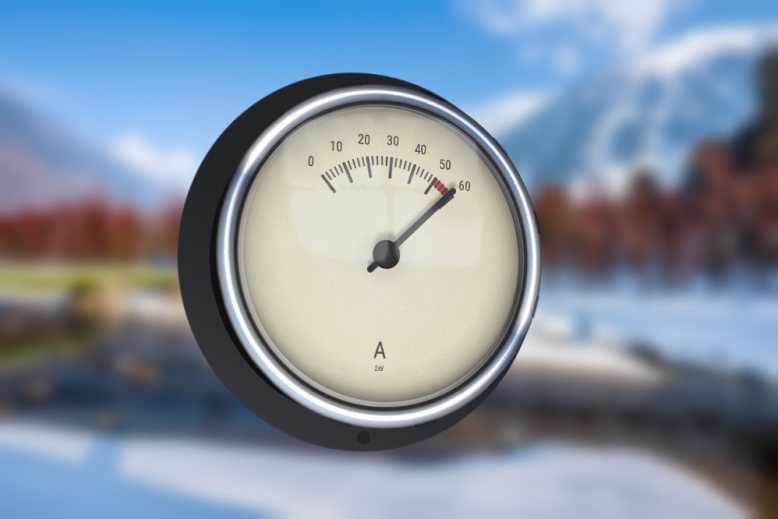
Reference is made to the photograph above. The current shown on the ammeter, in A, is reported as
58 A
